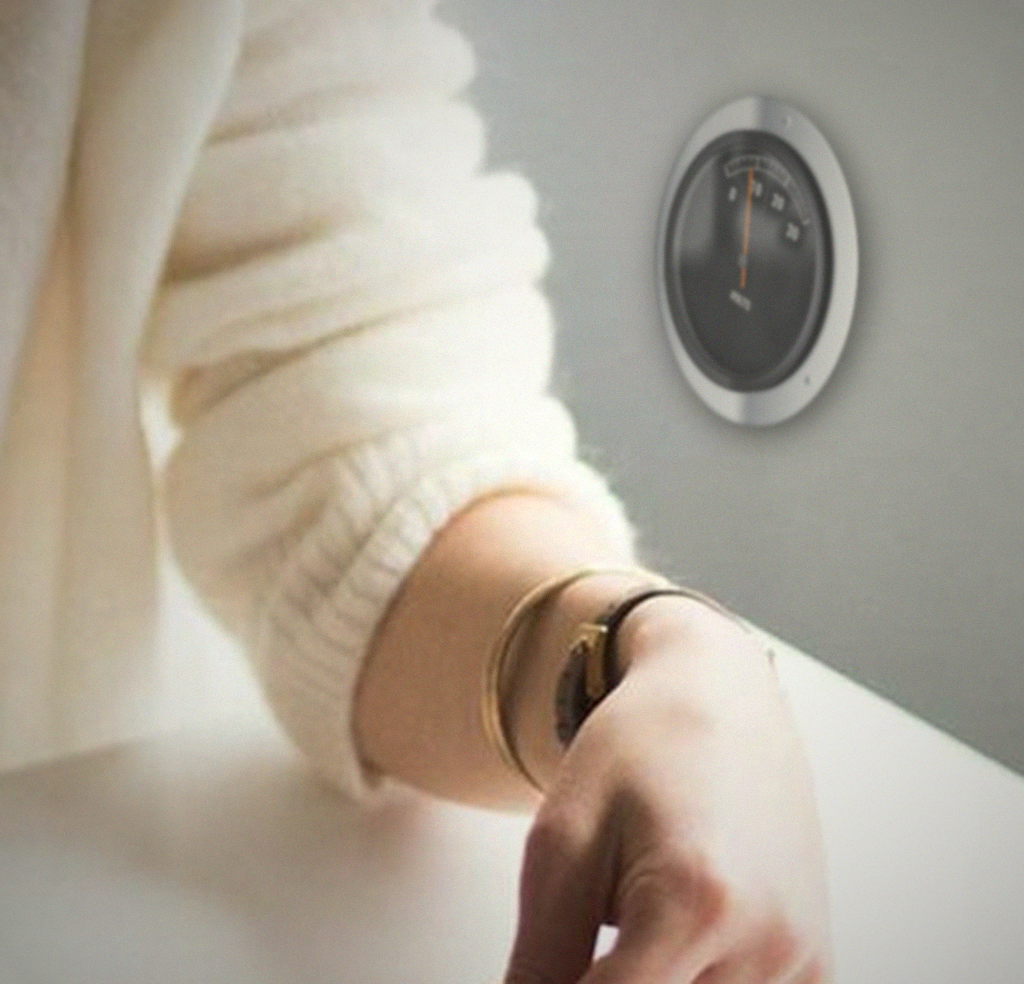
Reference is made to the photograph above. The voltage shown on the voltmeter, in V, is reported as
10 V
